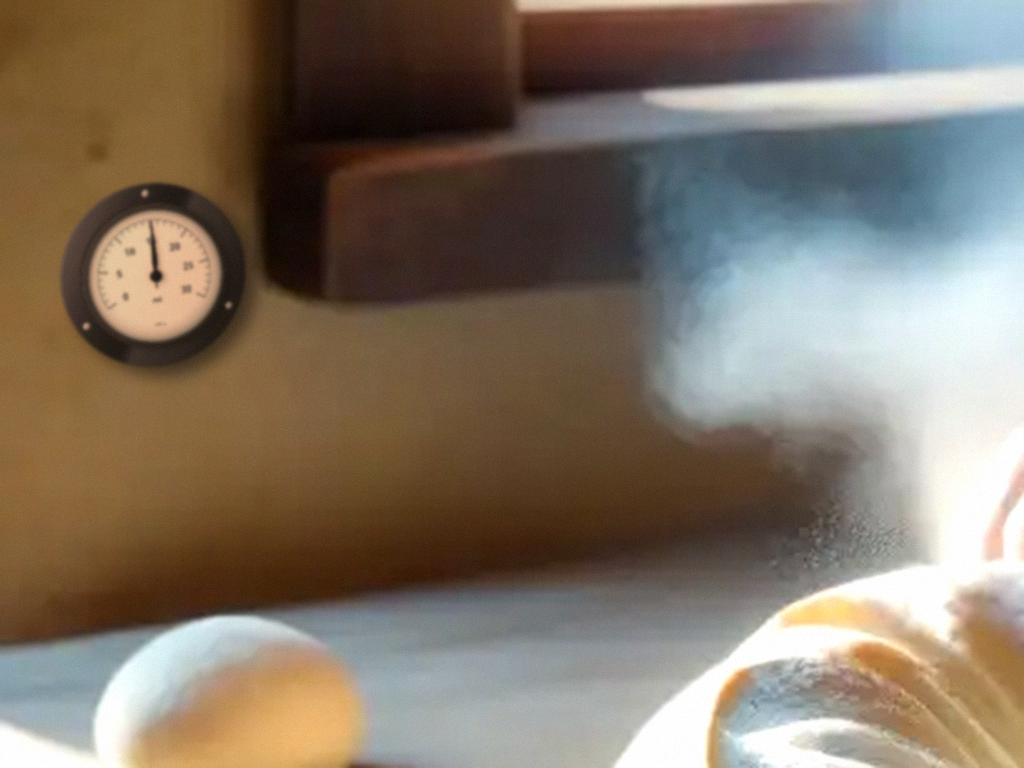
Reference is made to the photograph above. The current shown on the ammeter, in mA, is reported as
15 mA
